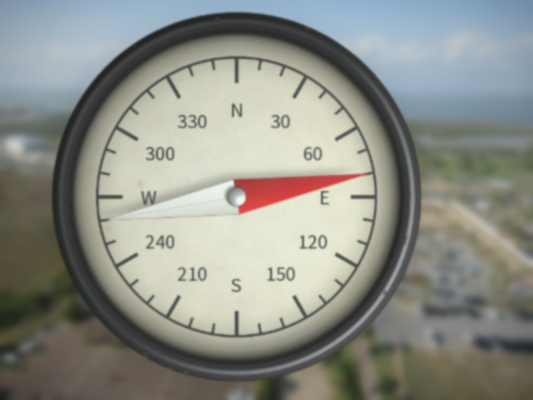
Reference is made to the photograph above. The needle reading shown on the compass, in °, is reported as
80 °
